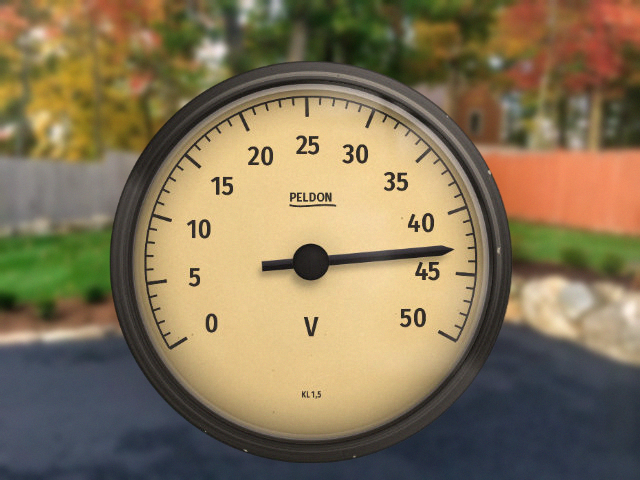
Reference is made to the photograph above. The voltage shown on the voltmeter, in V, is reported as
43 V
